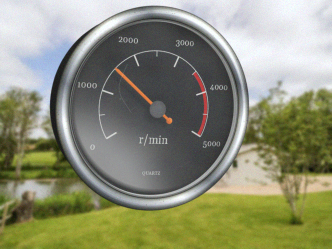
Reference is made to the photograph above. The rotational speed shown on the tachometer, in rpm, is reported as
1500 rpm
